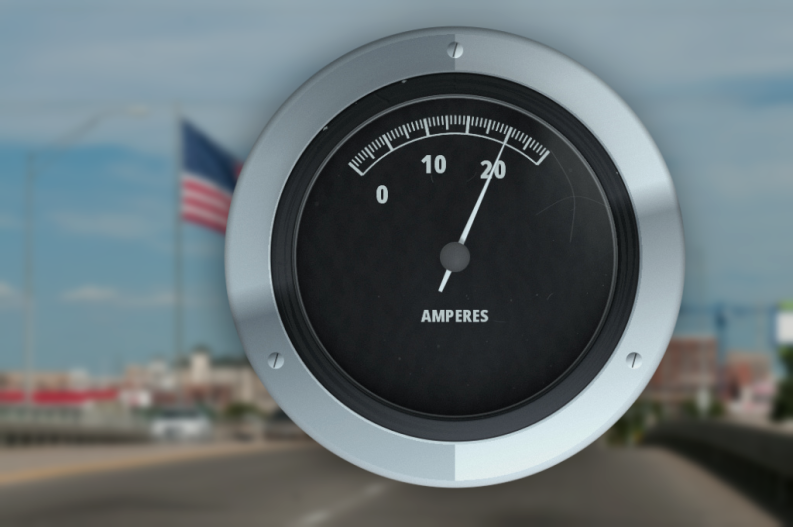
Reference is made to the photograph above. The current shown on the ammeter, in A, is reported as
20 A
